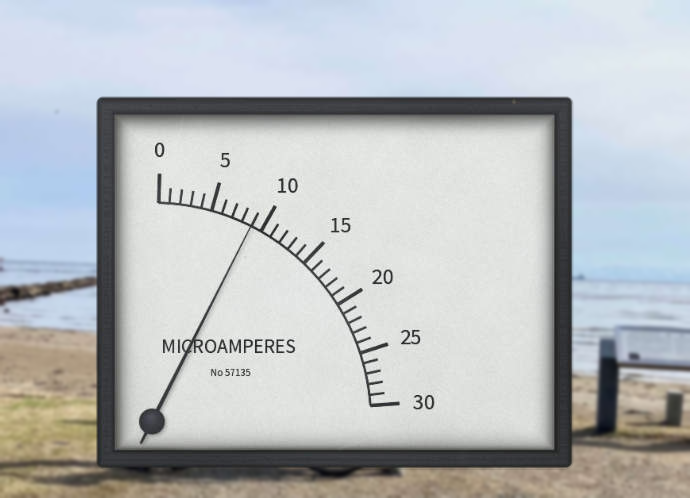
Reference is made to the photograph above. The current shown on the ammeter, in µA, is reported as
9 µA
